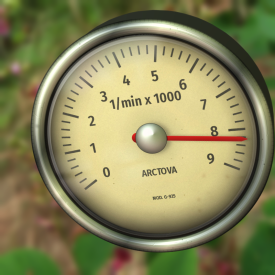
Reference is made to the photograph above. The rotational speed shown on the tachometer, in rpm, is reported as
8200 rpm
